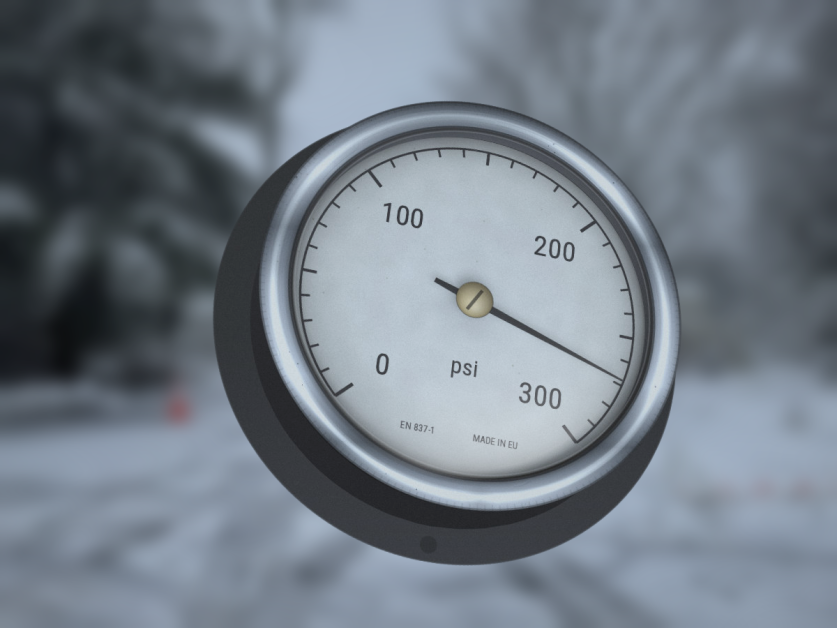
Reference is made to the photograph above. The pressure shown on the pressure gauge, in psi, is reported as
270 psi
